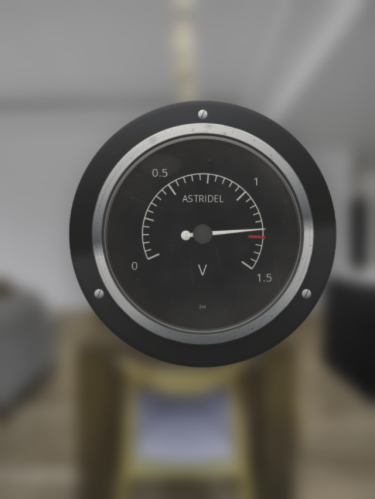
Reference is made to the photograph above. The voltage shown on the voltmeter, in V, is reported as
1.25 V
